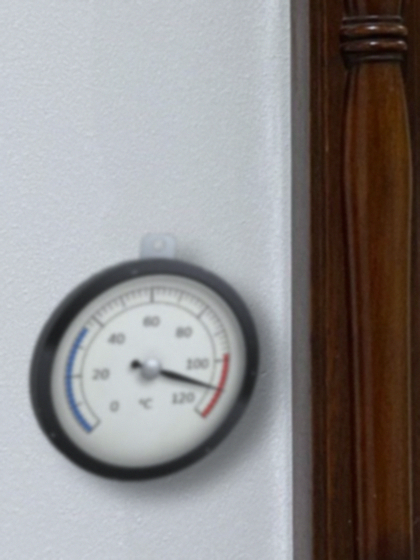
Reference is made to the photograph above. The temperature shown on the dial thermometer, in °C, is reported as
110 °C
